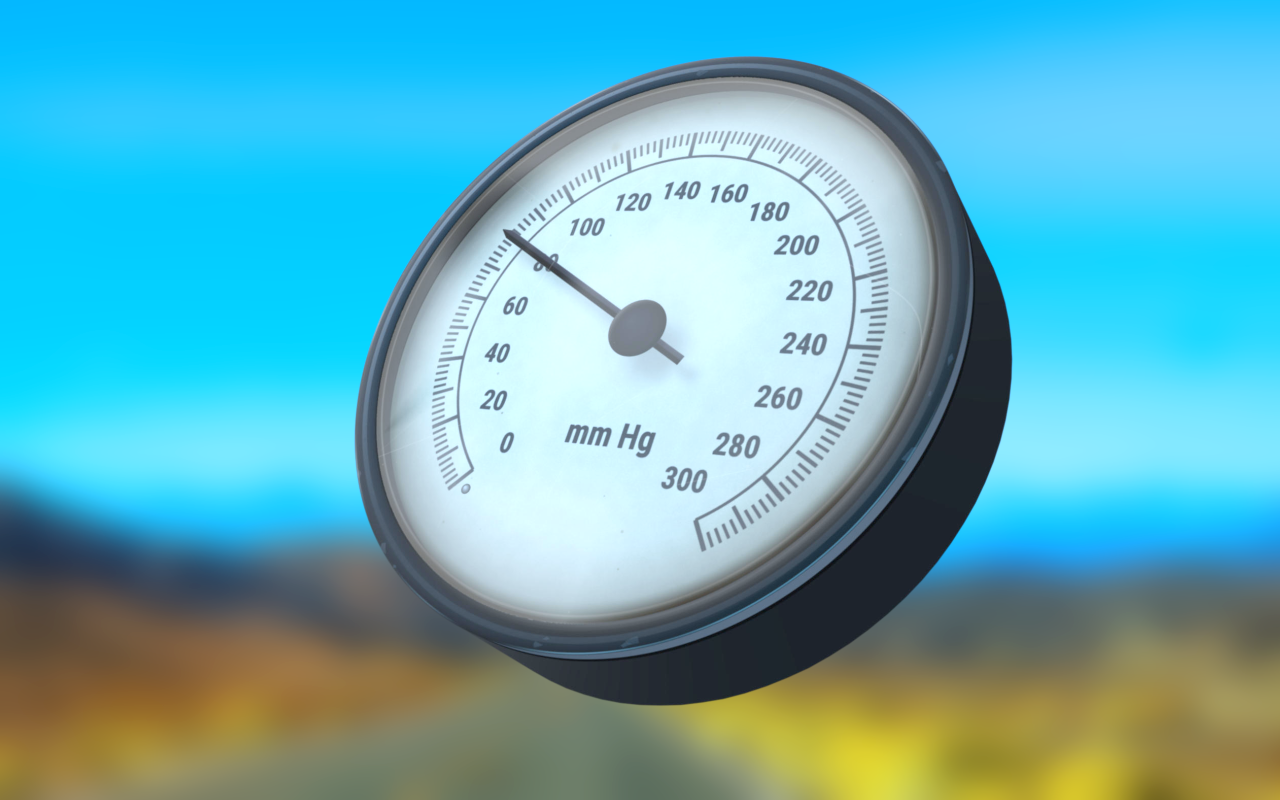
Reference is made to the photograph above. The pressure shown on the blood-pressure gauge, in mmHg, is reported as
80 mmHg
